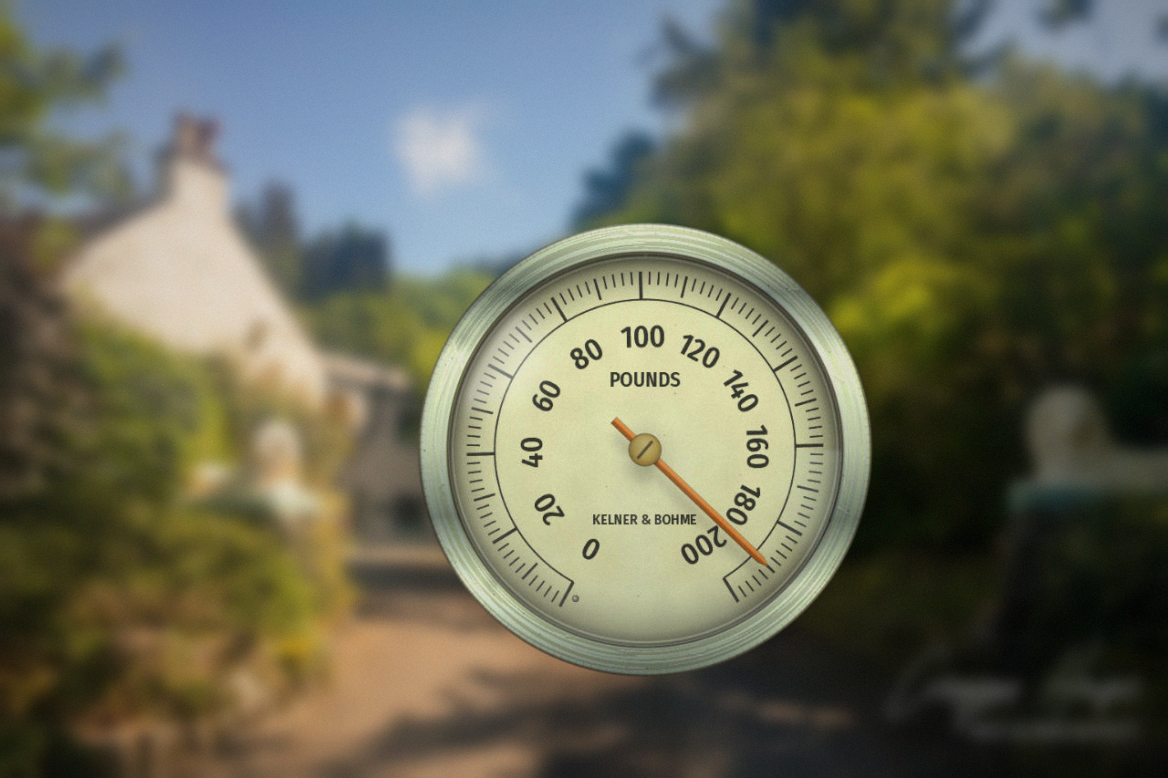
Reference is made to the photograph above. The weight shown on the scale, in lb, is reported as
190 lb
